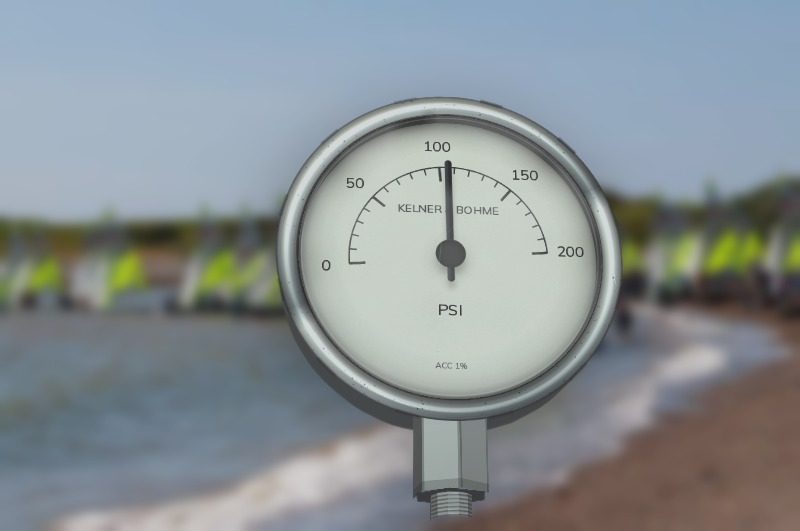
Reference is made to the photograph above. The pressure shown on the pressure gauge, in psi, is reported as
105 psi
